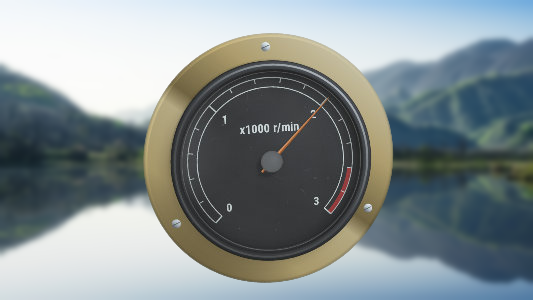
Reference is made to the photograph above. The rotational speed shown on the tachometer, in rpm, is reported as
2000 rpm
